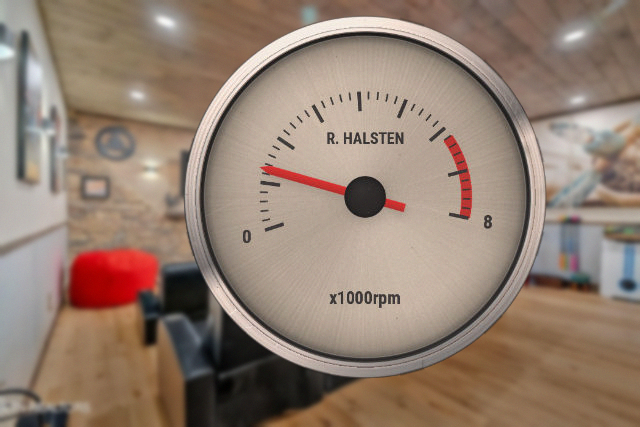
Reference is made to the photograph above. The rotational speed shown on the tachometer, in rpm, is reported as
1300 rpm
